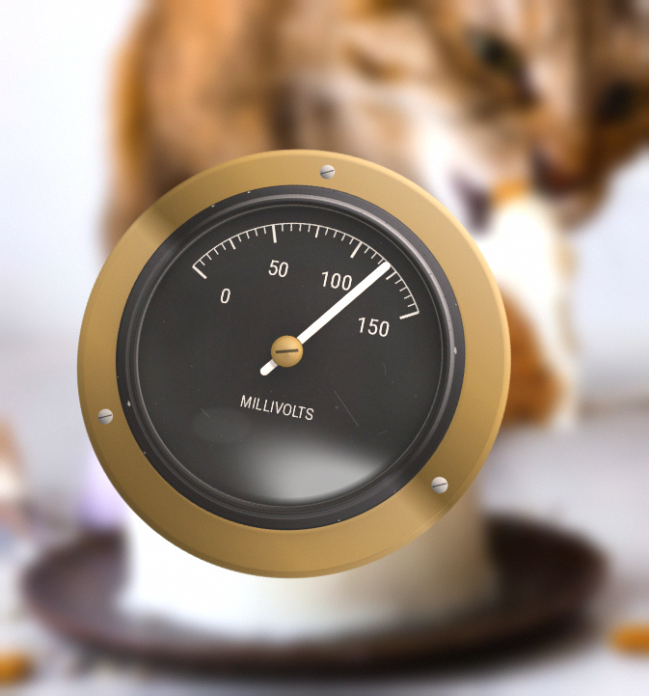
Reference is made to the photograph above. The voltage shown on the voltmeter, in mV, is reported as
120 mV
